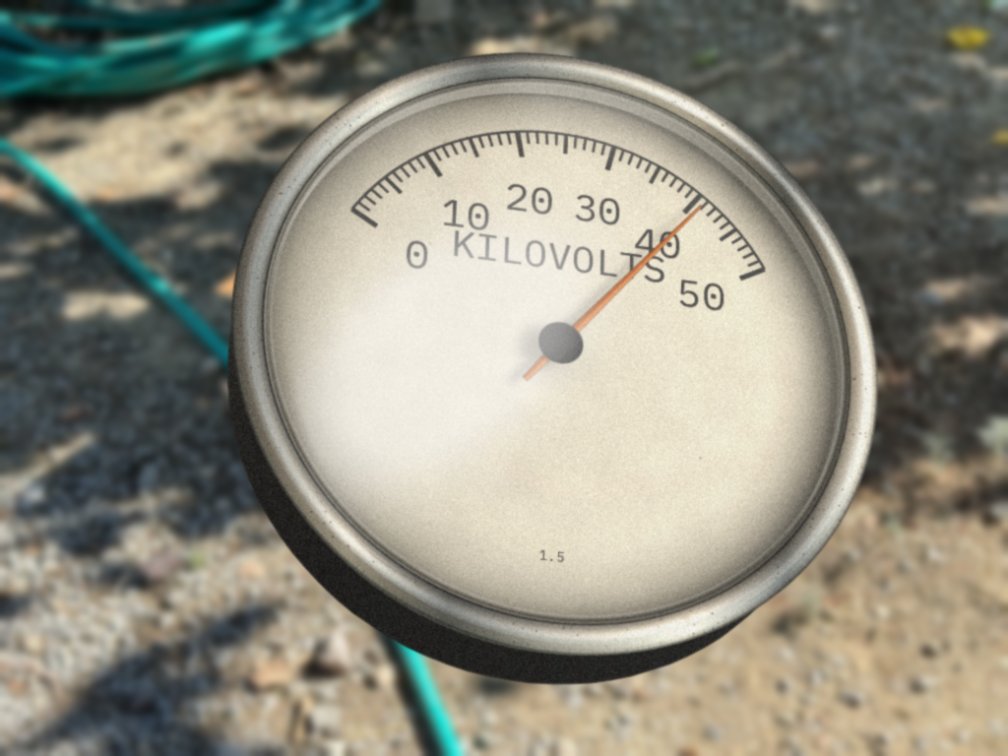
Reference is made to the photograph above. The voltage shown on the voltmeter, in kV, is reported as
41 kV
